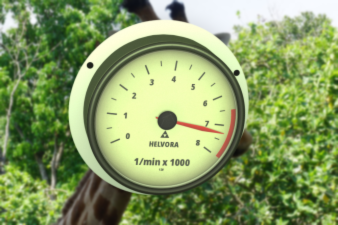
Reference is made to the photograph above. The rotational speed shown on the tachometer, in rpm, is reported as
7250 rpm
